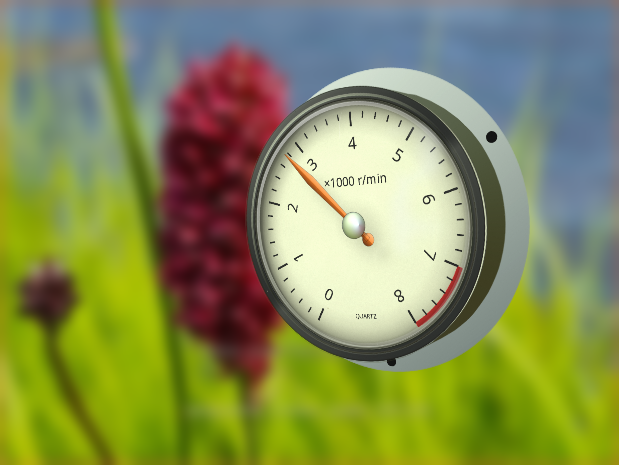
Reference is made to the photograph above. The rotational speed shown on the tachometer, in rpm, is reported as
2800 rpm
